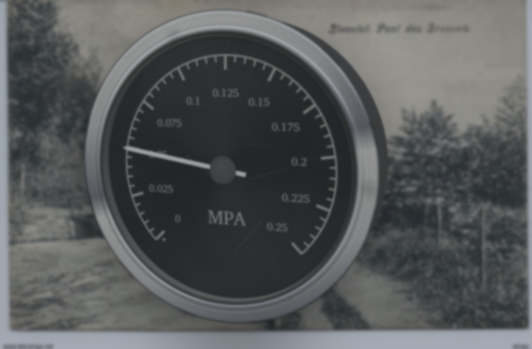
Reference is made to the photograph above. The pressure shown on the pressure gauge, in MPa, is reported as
0.05 MPa
